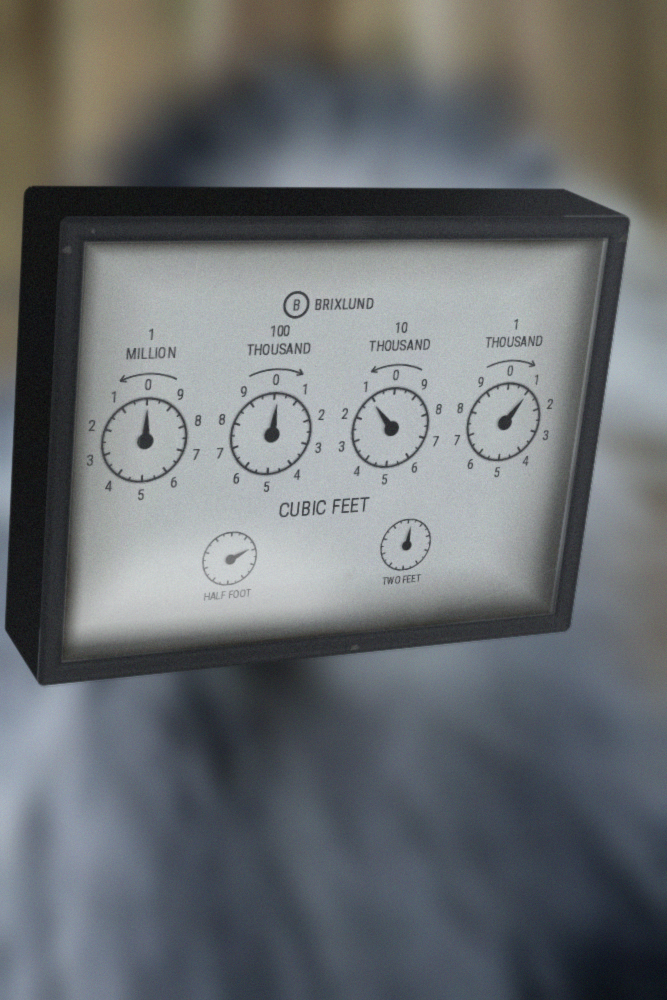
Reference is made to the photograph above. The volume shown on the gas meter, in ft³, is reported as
1100 ft³
